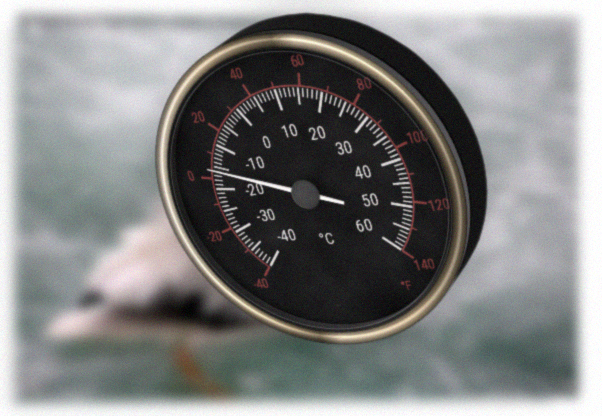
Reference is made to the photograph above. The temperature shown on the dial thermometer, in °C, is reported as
-15 °C
